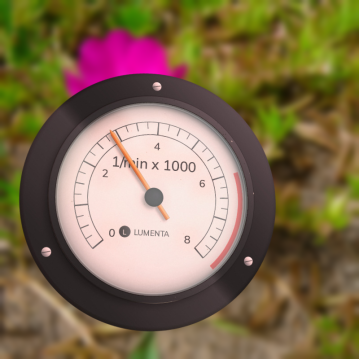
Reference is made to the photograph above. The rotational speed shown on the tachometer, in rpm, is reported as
2875 rpm
